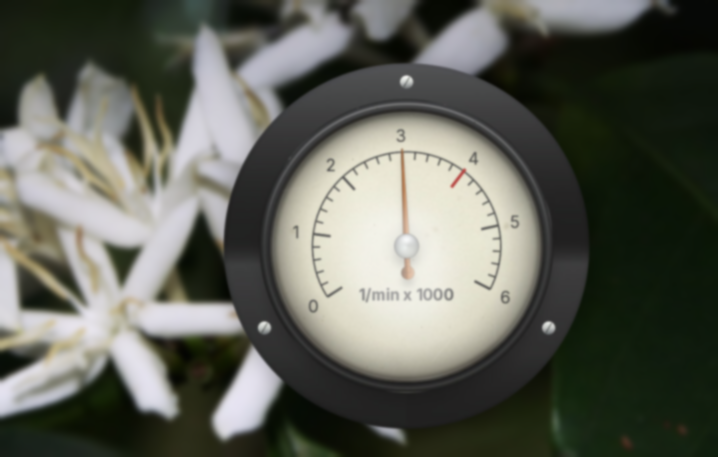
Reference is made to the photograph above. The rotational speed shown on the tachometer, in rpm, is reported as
3000 rpm
